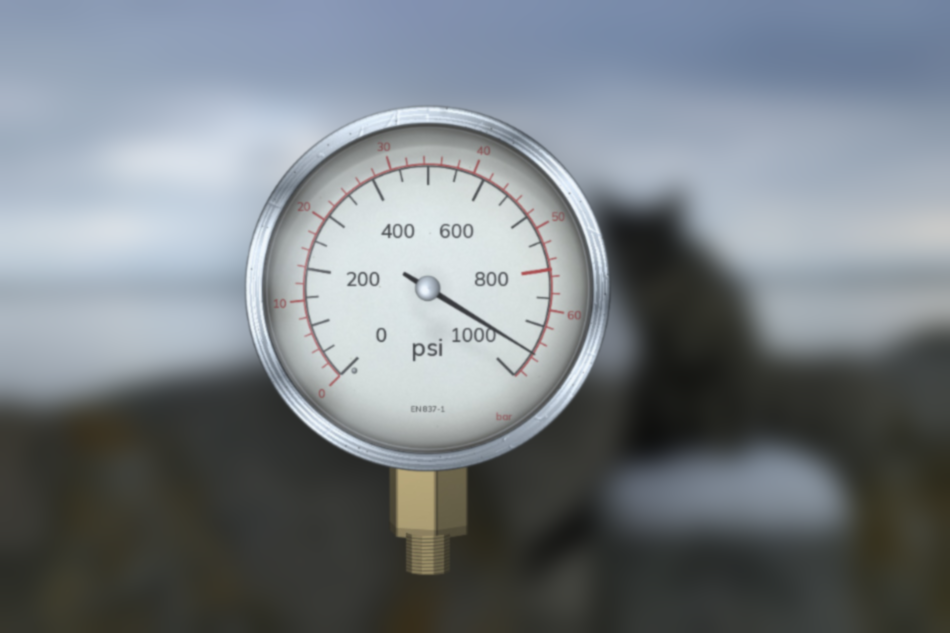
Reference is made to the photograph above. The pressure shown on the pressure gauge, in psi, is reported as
950 psi
